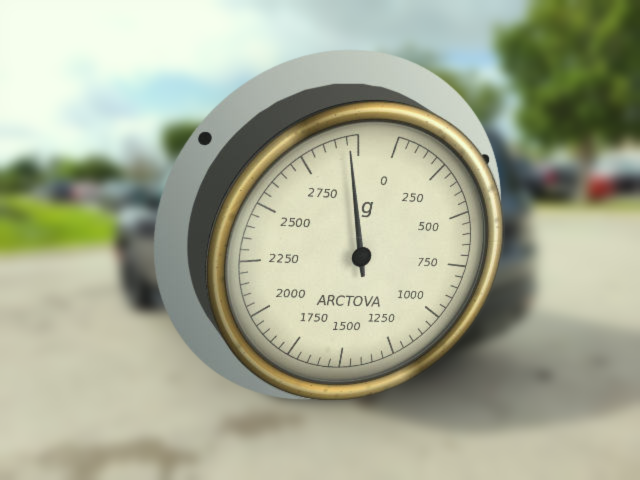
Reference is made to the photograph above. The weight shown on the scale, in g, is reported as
2950 g
